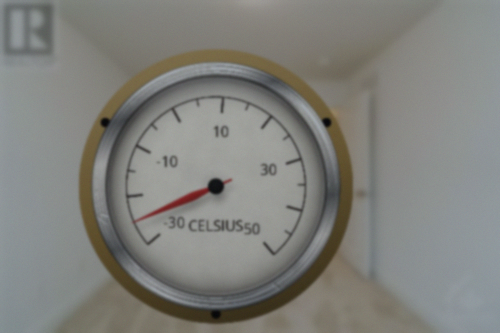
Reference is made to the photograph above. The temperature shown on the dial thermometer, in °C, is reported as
-25 °C
